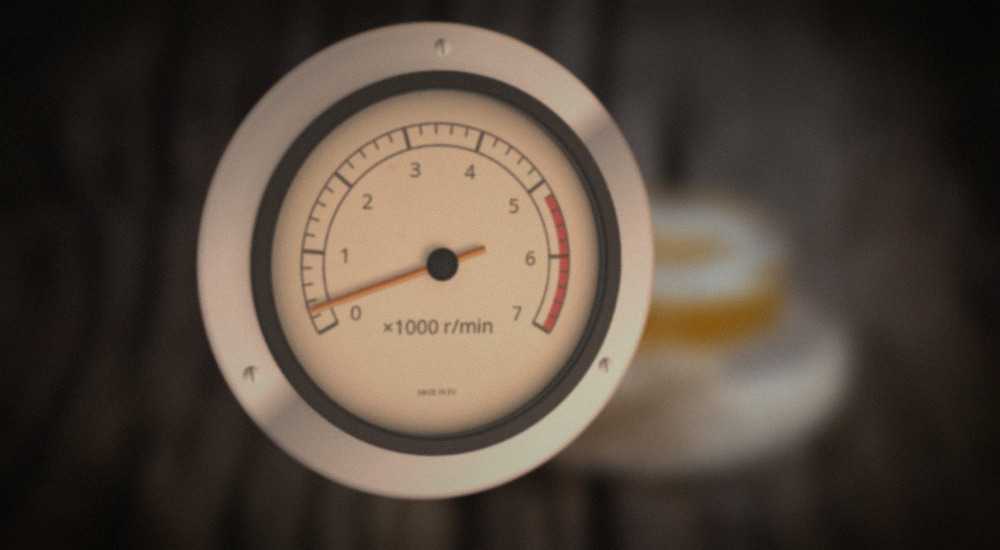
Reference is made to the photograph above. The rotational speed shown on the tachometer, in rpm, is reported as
300 rpm
